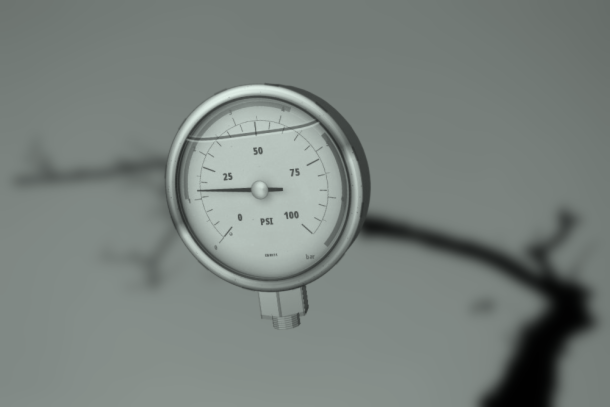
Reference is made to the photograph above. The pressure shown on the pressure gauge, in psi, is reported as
17.5 psi
